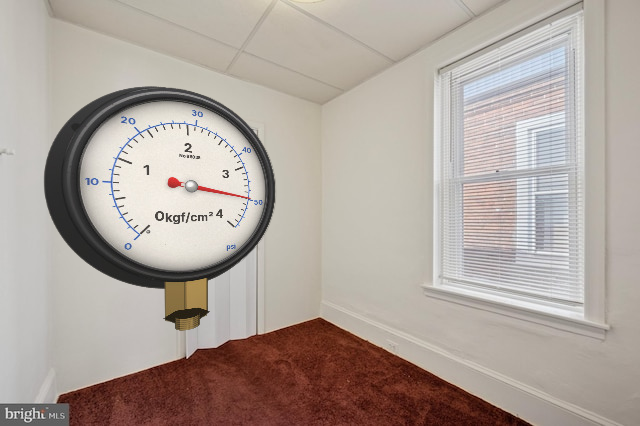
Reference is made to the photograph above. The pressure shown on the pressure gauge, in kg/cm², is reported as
3.5 kg/cm²
